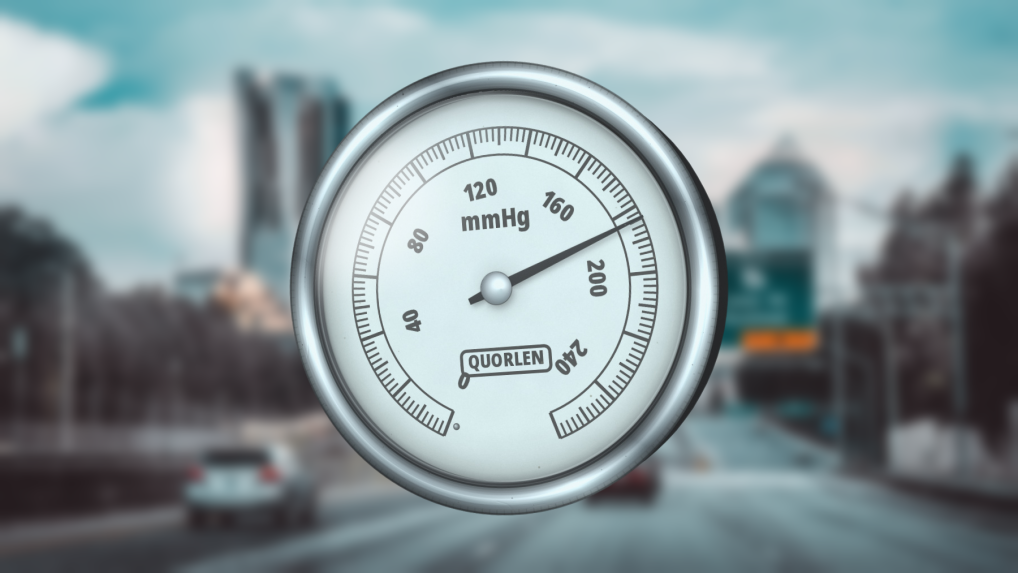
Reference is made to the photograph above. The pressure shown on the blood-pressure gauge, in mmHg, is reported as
184 mmHg
